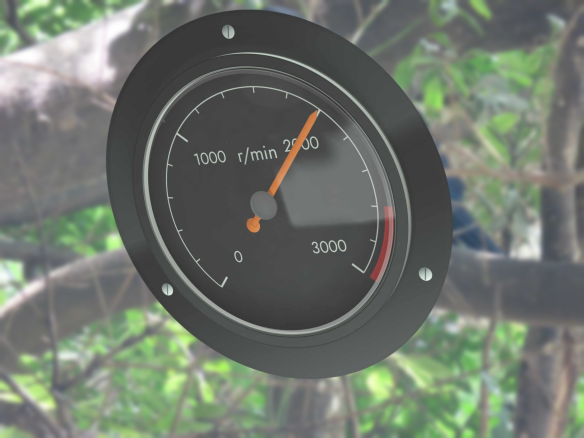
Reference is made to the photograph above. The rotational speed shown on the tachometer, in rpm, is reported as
2000 rpm
